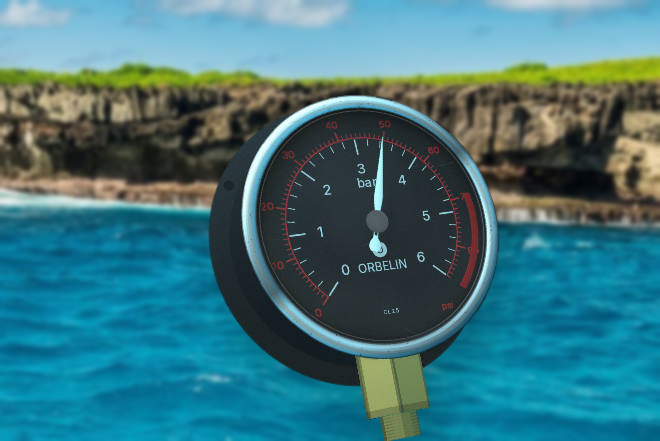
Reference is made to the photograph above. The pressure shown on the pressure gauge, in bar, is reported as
3.4 bar
